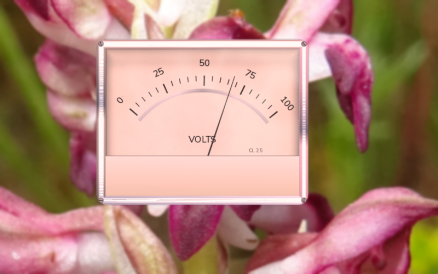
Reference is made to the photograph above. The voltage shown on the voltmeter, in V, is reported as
67.5 V
